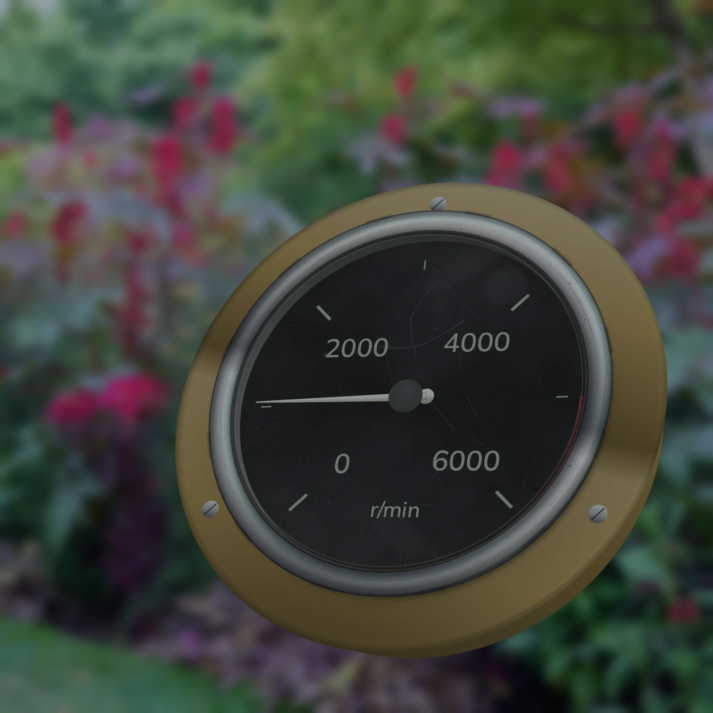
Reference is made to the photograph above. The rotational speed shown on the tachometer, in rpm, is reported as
1000 rpm
